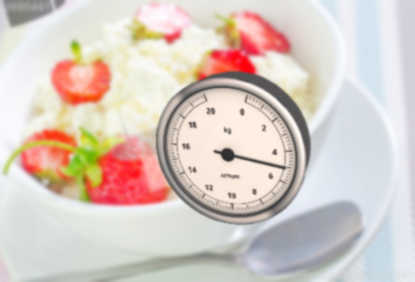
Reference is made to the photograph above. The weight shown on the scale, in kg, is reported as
5 kg
